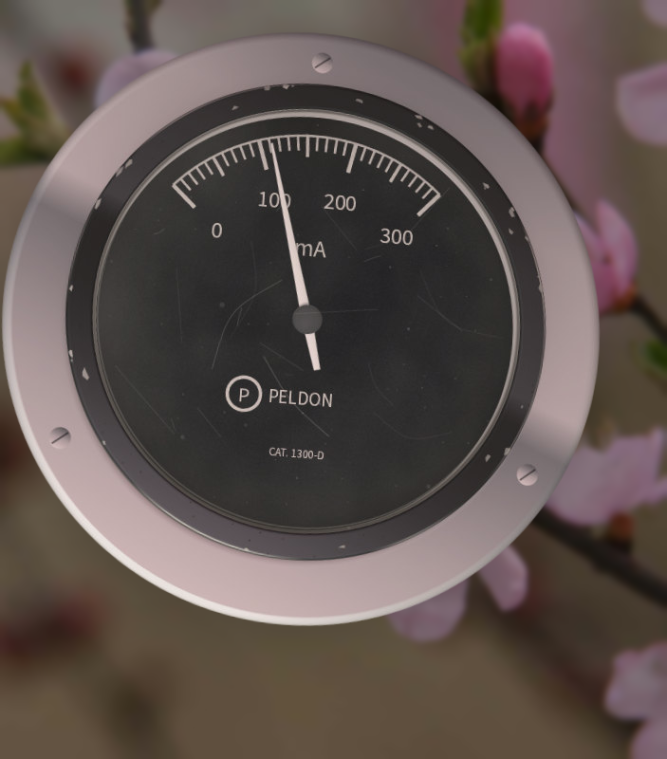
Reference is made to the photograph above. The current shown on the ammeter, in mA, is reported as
110 mA
